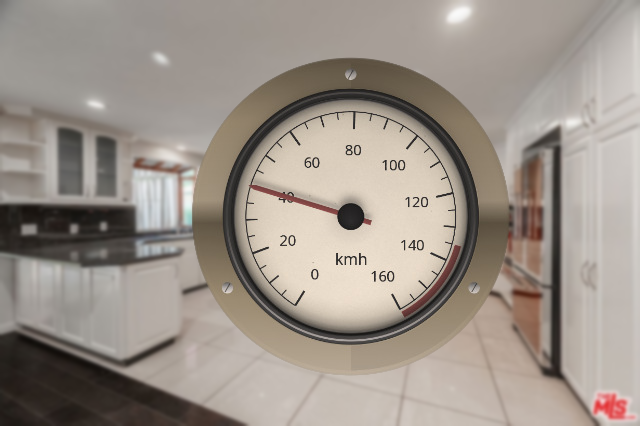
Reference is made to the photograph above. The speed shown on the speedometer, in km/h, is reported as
40 km/h
